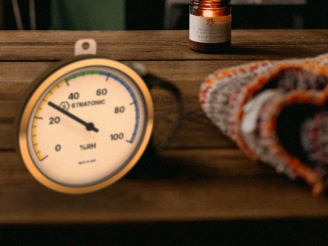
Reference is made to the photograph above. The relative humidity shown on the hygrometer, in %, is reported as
28 %
